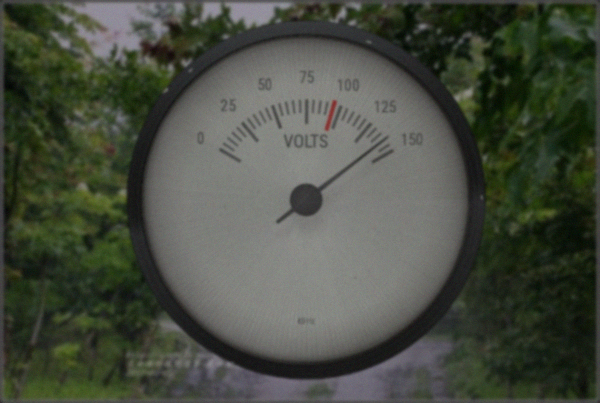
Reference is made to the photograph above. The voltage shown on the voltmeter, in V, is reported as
140 V
